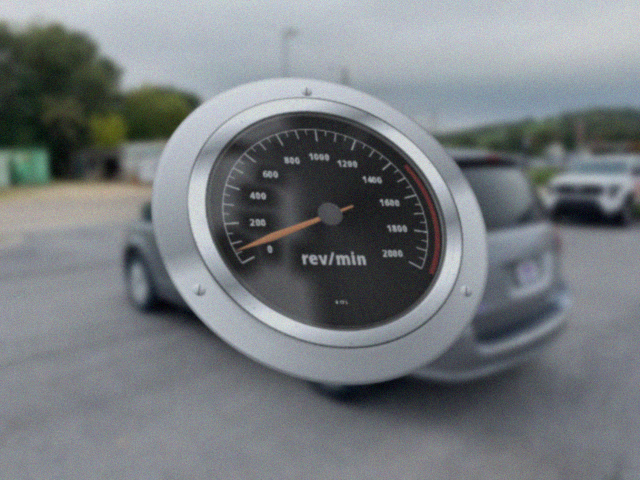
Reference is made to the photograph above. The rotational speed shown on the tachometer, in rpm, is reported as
50 rpm
